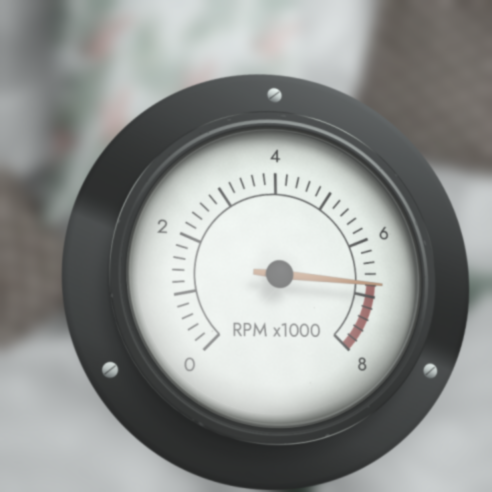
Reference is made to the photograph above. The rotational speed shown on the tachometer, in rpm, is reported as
6800 rpm
